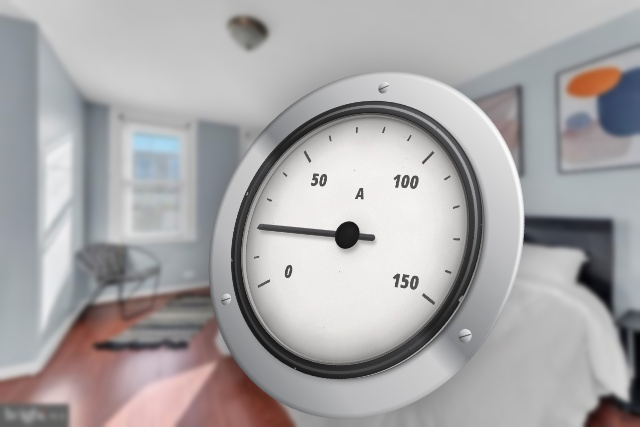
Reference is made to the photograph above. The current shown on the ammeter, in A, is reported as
20 A
